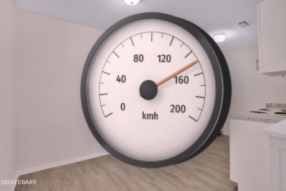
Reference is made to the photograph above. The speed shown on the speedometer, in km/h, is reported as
150 km/h
